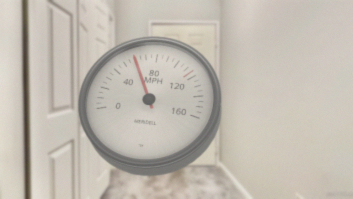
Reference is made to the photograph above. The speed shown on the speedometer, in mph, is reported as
60 mph
